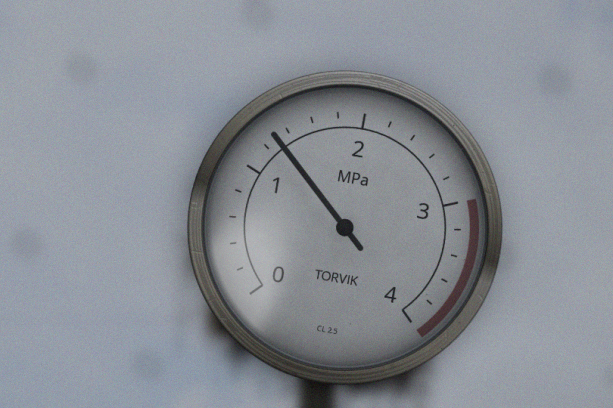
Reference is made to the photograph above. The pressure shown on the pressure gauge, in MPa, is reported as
1.3 MPa
